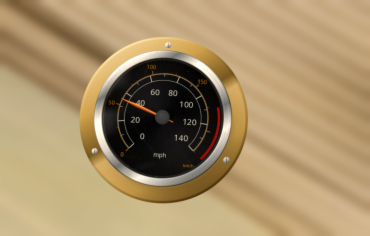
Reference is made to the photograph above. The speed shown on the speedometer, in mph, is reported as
35 mph
